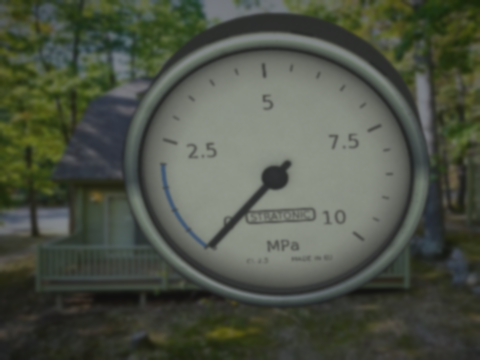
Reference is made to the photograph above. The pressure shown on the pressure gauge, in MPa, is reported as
0 MPa
